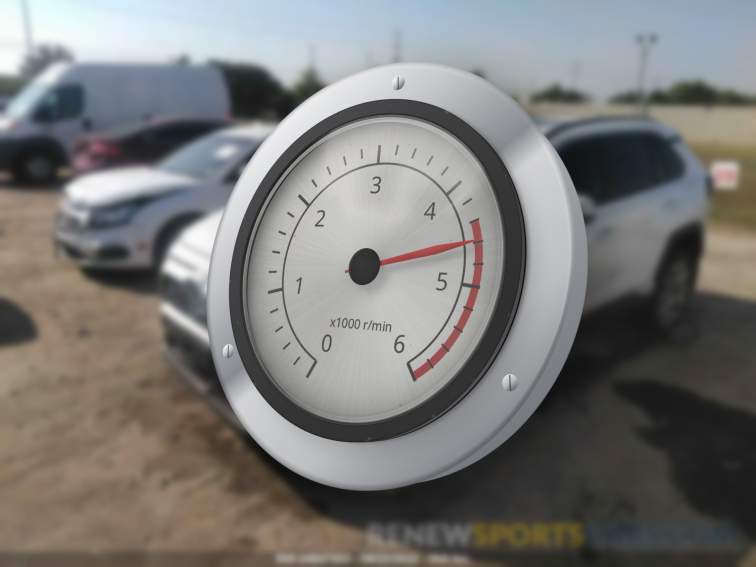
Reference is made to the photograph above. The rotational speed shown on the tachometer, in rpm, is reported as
4600 rpm
